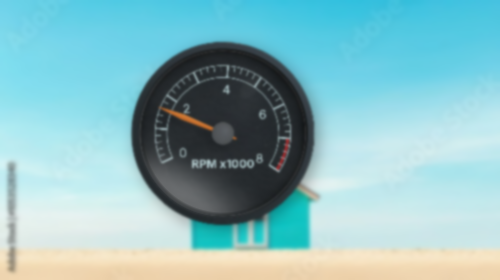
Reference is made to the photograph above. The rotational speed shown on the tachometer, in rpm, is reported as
1600 rpm
